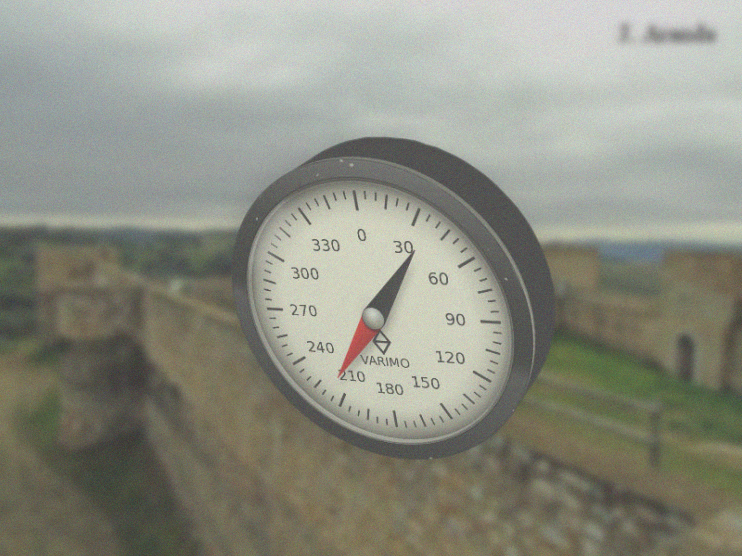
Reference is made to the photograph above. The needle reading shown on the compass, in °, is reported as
217.5 °
